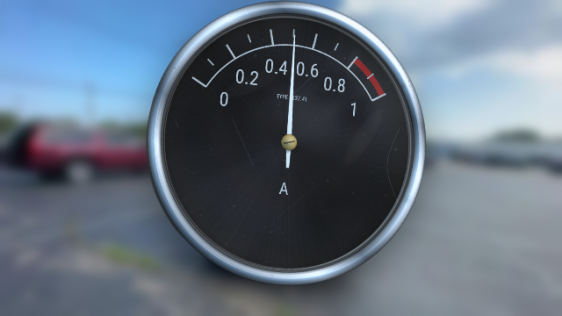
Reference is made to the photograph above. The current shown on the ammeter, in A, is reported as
0.5 A
